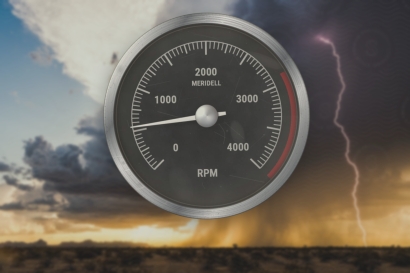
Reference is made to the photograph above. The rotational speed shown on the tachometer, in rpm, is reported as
550 rpm
